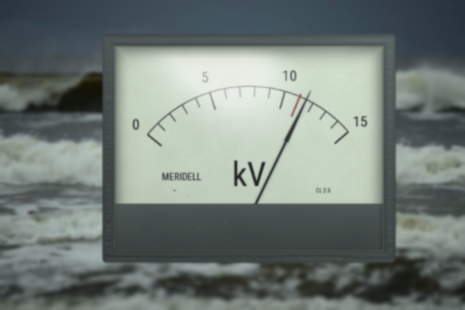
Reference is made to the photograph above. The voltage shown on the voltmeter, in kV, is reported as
11.5 kV
